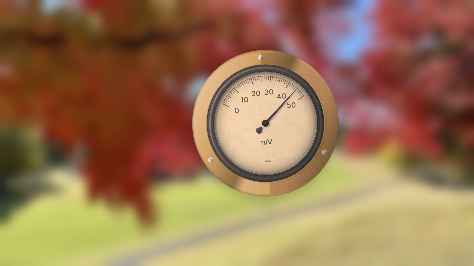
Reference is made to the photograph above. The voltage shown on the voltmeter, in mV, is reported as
45 mV
